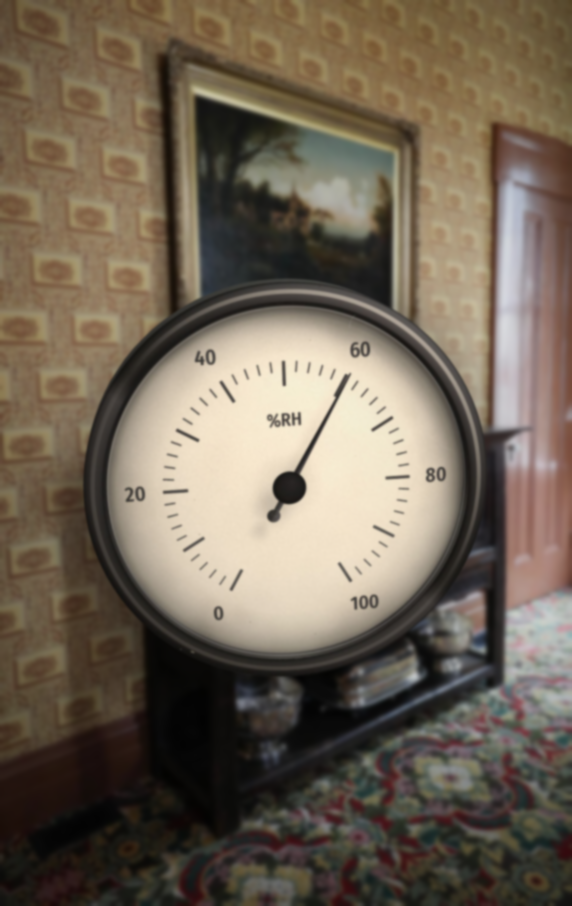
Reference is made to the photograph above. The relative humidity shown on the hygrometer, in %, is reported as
60 %
